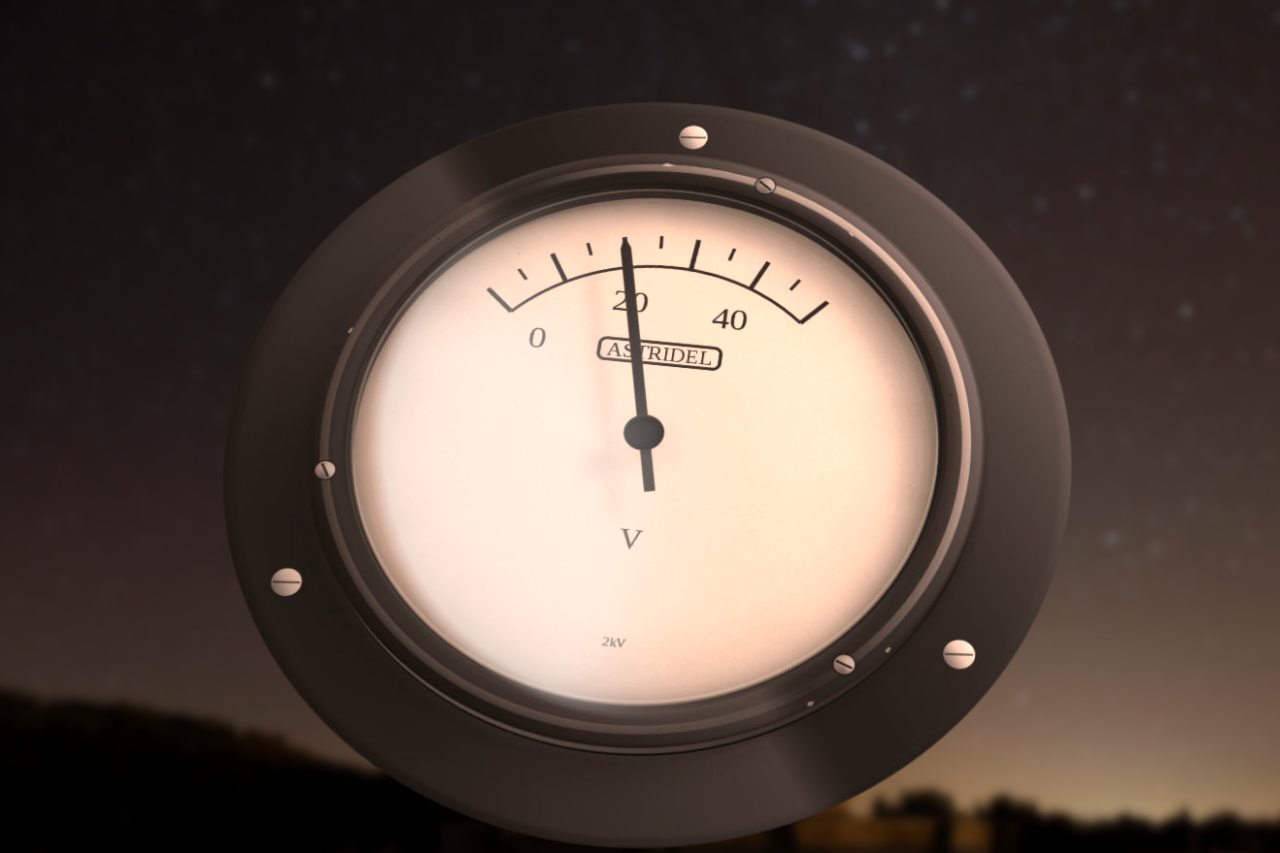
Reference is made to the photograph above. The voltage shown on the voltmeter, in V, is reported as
20 V
